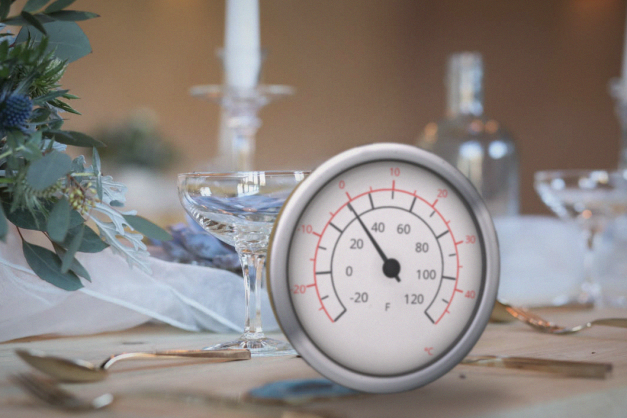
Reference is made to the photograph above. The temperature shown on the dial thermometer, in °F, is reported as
30 °F
